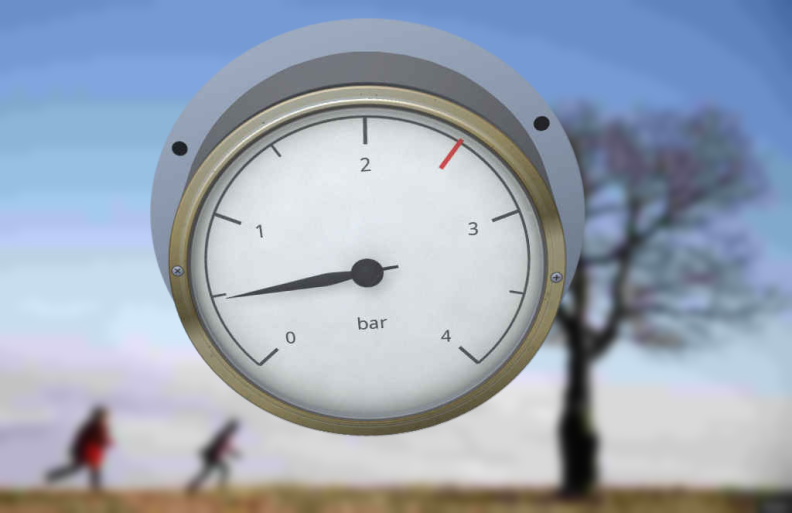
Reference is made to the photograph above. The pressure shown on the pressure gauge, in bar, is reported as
0.5 bar
